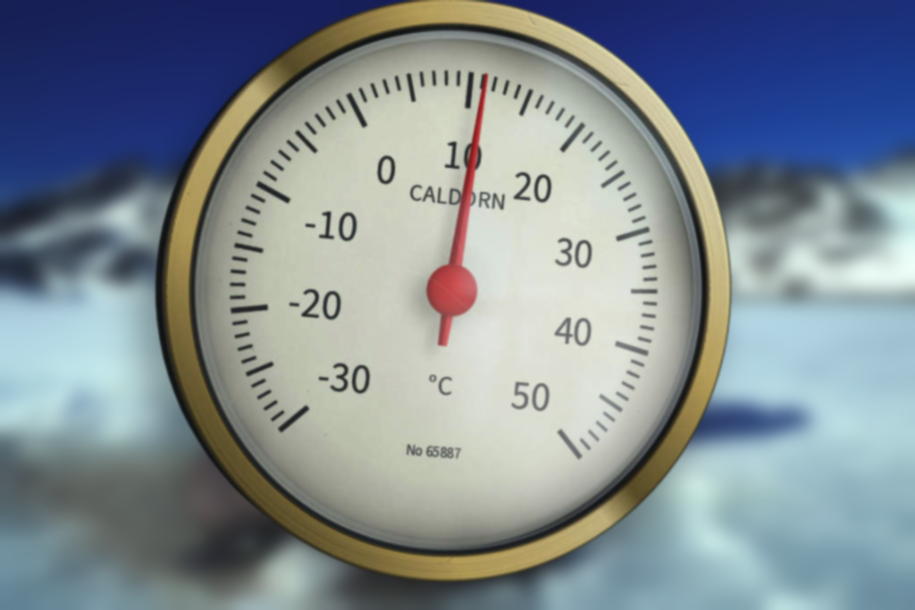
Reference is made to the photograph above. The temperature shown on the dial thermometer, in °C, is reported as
11 °C
